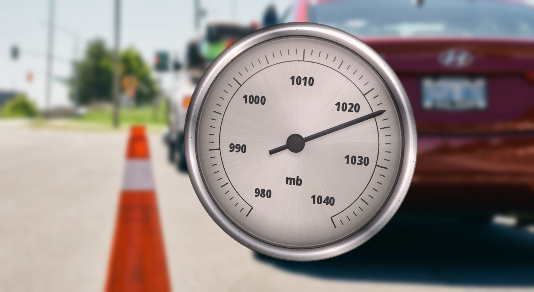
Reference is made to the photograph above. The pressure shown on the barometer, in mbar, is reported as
1023 mbar
